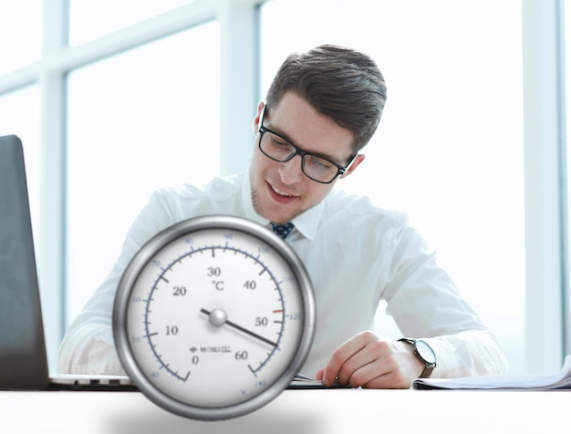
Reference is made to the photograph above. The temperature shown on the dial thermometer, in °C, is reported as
54 °C
